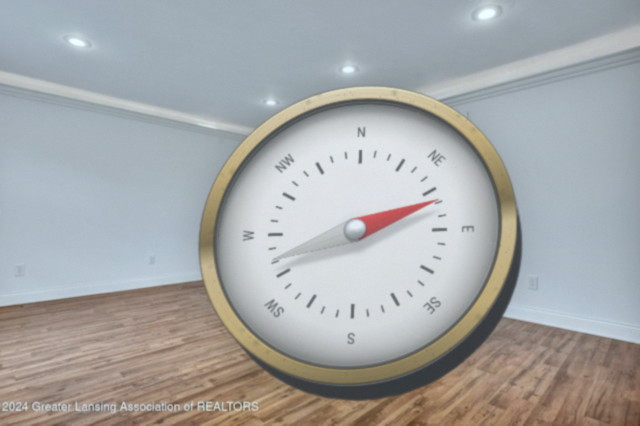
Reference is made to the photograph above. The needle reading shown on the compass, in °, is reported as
70 °
